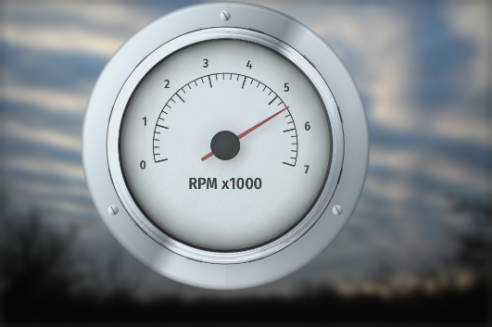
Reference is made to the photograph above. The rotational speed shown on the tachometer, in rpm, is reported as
5400 rpm
